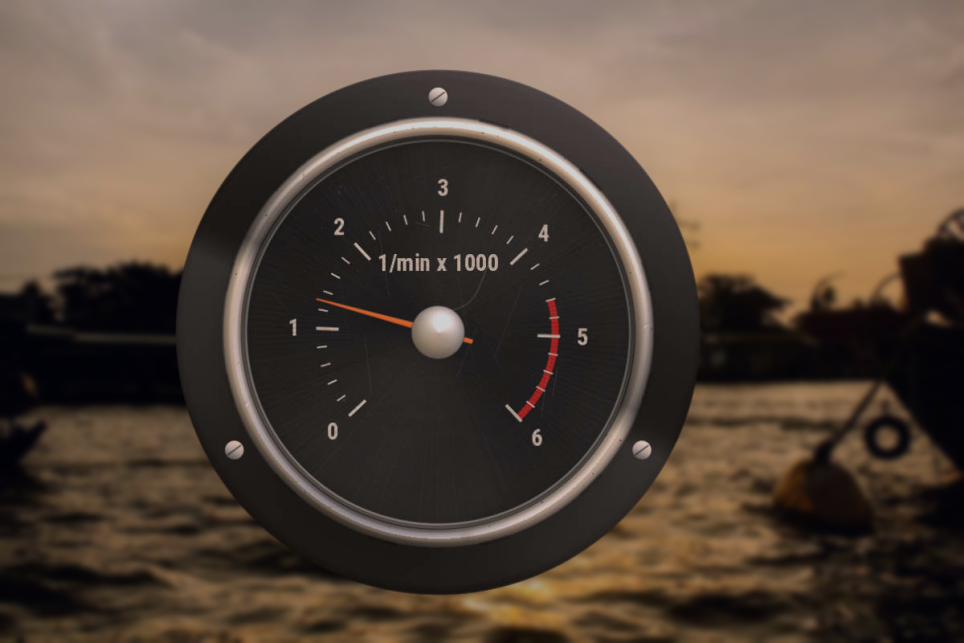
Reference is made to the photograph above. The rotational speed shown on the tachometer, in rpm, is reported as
1300 rpm
